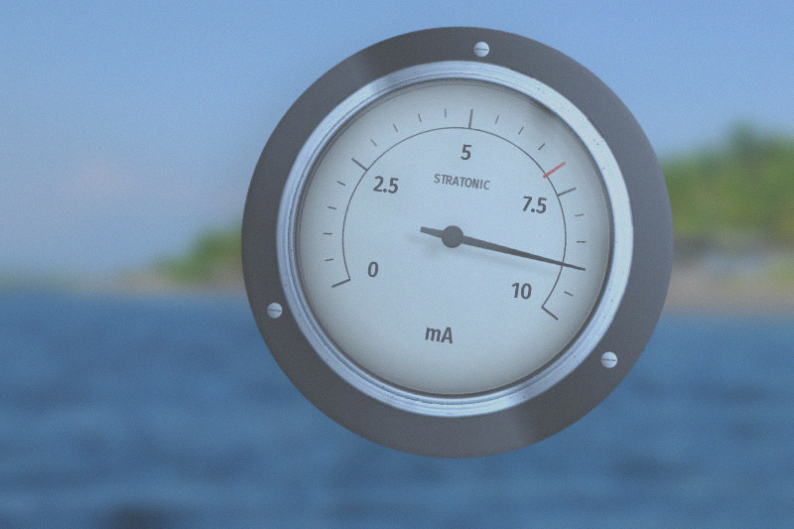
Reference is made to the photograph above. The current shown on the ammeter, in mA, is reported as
9 mA
